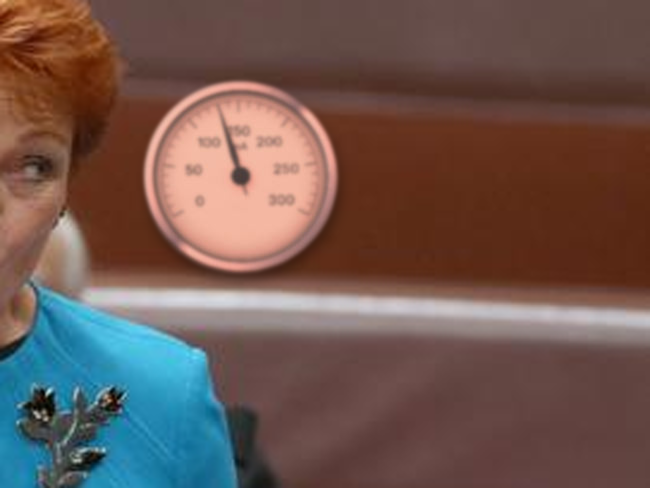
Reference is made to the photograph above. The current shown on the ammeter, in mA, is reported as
130 mA
